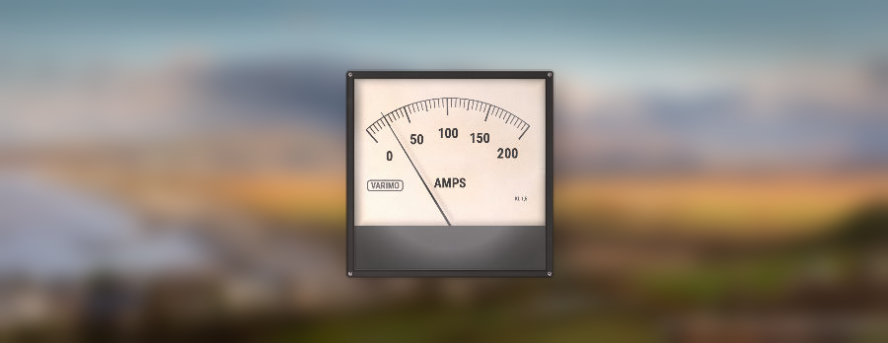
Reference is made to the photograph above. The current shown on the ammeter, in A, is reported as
25 A
